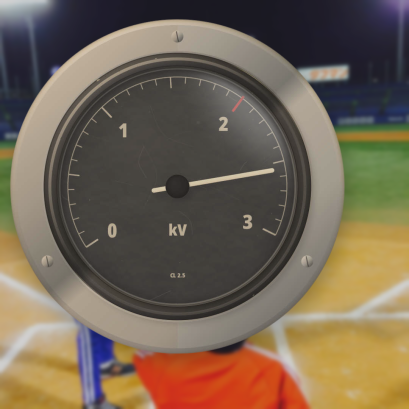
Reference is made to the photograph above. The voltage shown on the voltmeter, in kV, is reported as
2.55 kV
